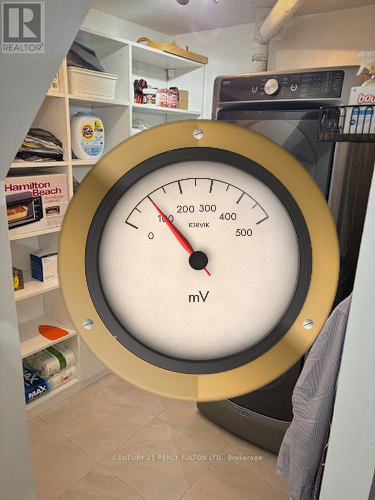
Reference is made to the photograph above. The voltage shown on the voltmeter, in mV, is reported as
100 mV
